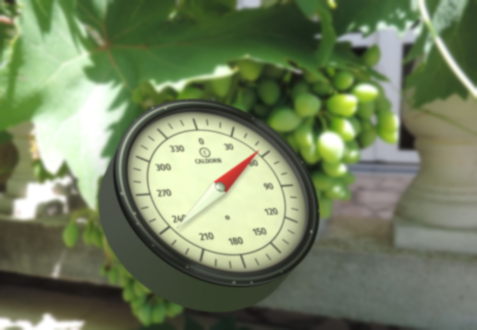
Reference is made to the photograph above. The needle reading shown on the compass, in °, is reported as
55 °
